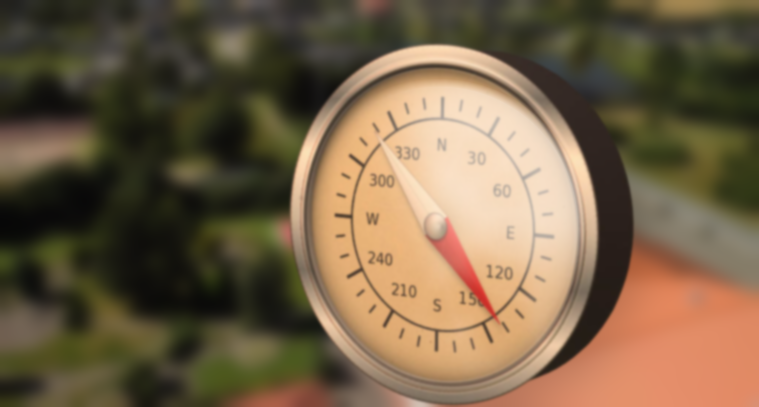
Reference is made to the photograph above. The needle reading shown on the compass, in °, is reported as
140 °
